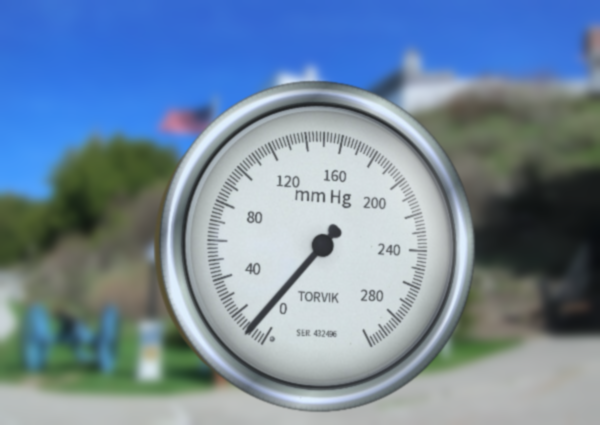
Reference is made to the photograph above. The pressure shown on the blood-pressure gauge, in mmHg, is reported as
10 mmHg
